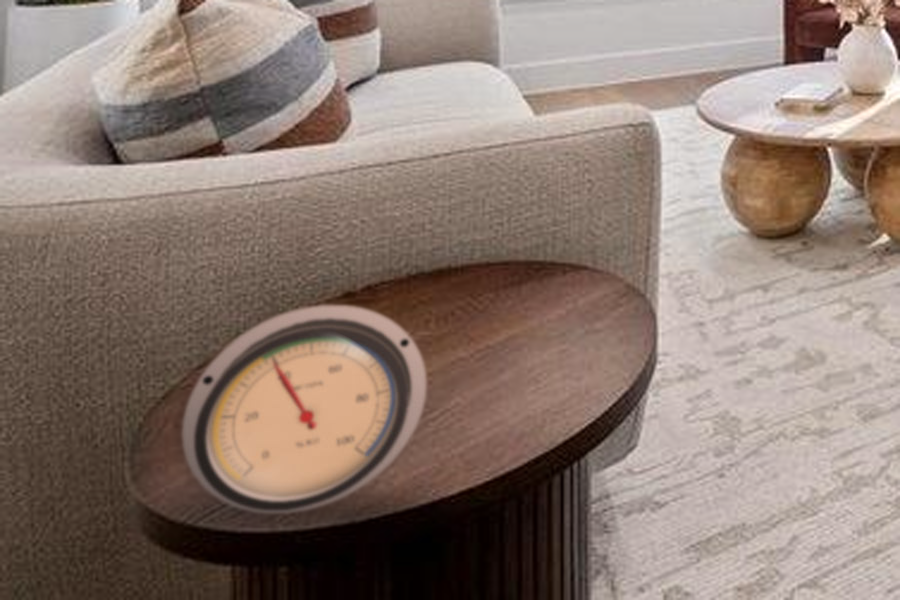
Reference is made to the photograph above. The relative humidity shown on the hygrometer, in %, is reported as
40 %
